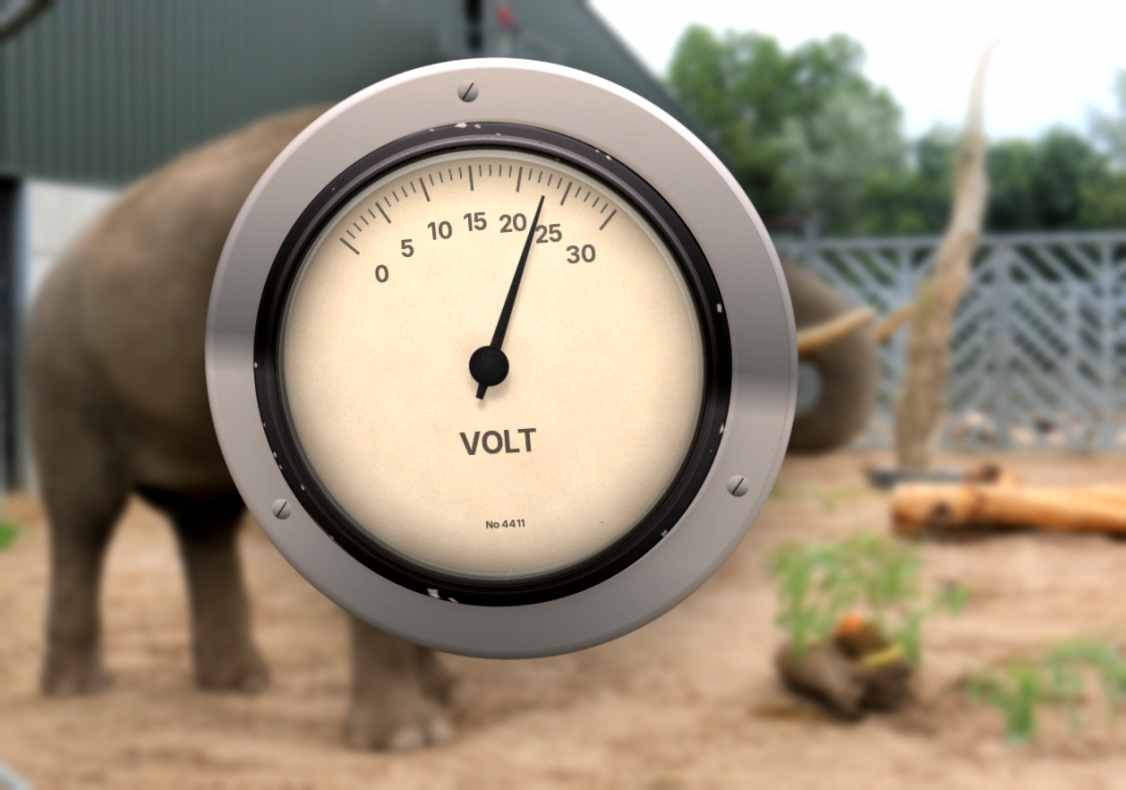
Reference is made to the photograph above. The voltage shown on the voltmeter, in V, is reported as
23 V
